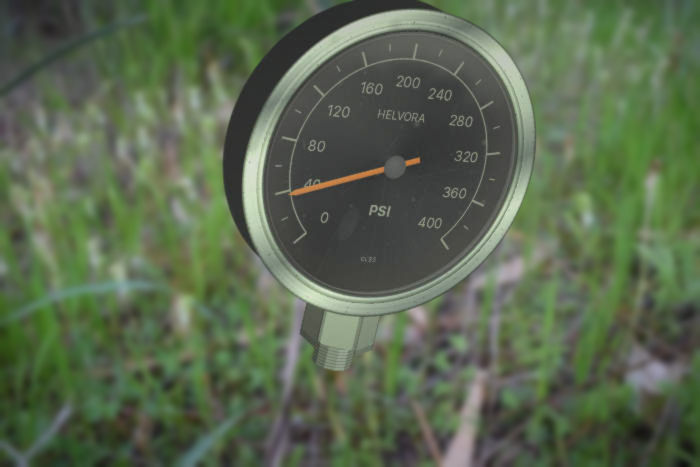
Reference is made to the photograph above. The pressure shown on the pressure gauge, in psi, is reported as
40 psi
